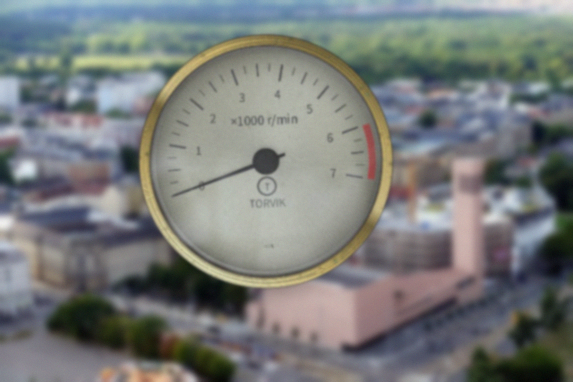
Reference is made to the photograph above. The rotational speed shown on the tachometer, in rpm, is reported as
0 rpm
